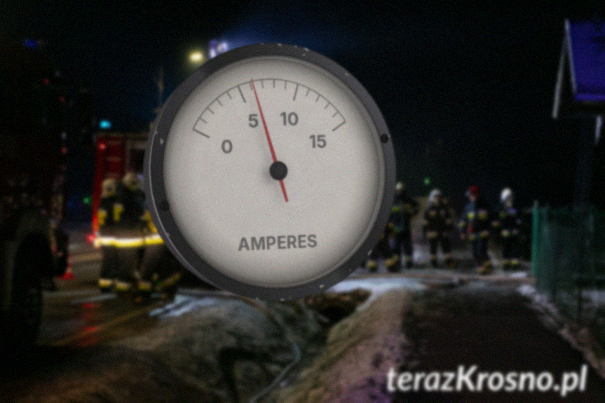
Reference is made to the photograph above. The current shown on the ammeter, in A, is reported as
6 A
